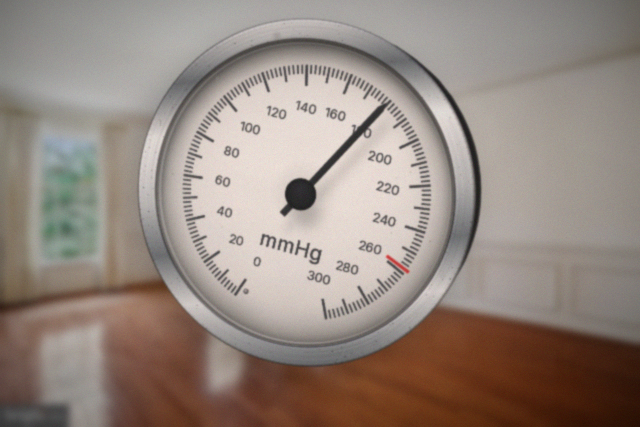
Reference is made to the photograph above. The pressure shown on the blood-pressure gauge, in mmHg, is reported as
180 mmHg
